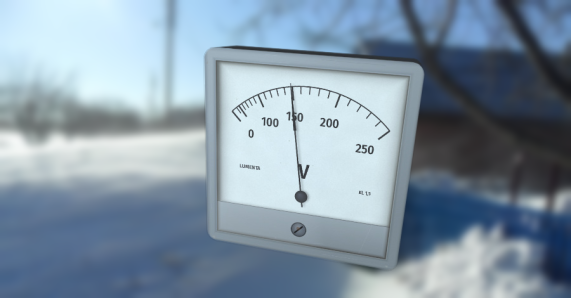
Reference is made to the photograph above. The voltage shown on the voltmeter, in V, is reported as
150 V
